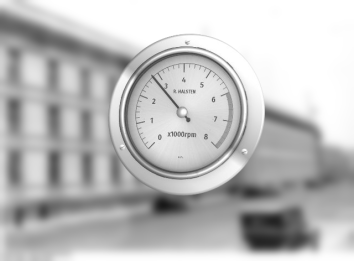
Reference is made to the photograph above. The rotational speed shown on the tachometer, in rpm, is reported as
2800 rpm
